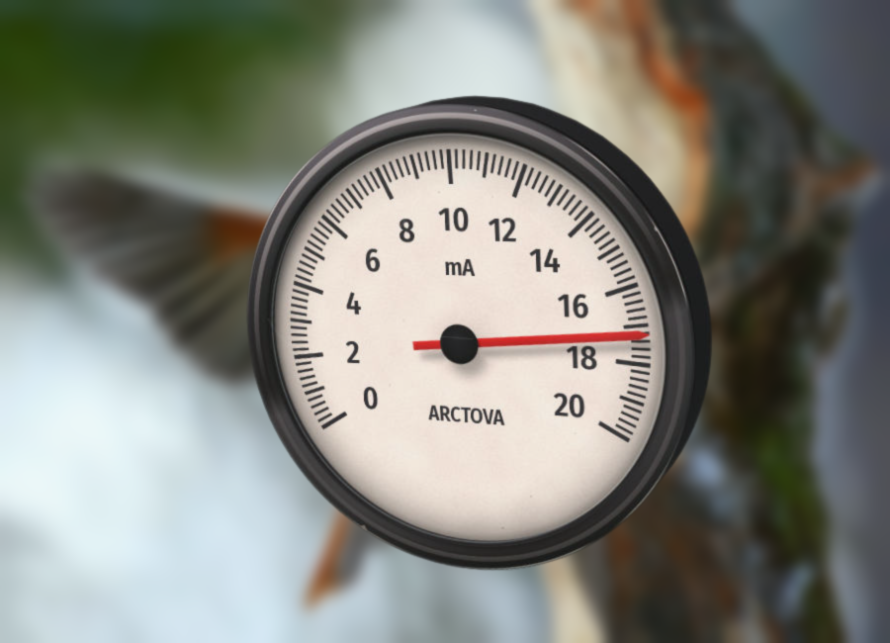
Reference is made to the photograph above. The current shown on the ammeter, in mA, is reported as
17.2 mA
